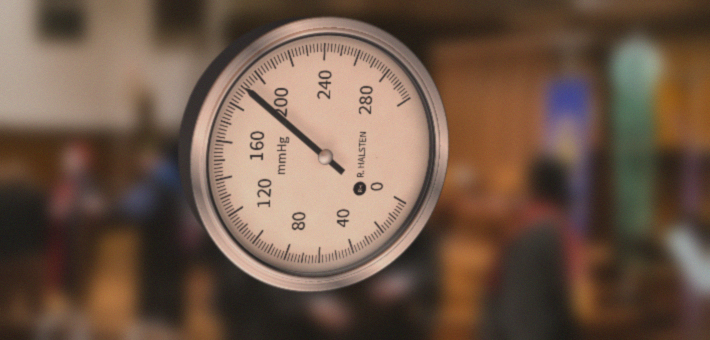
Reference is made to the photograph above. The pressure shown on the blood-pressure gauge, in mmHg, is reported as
190 mmHg
